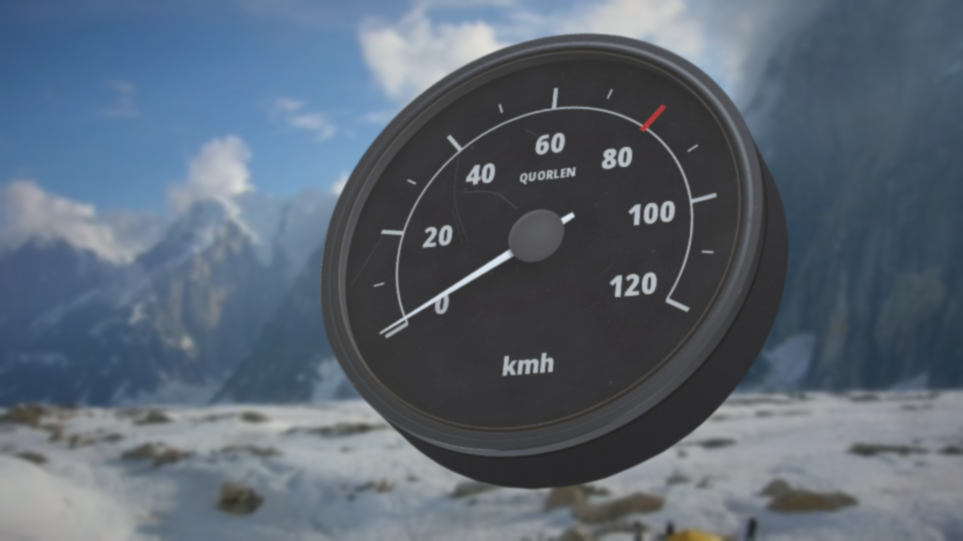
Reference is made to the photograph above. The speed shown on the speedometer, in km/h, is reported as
0 km/h
